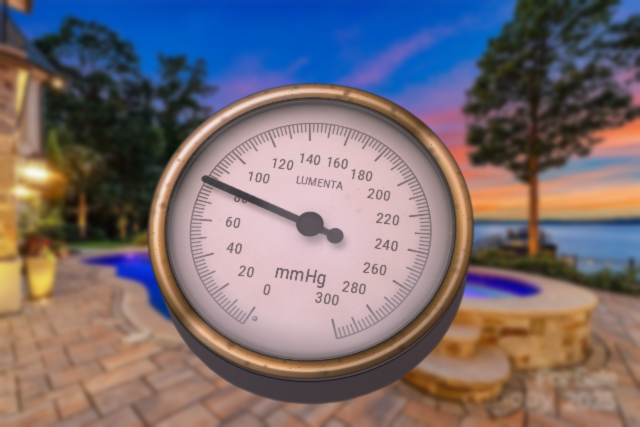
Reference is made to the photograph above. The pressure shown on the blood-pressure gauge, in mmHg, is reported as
80 mmHg
